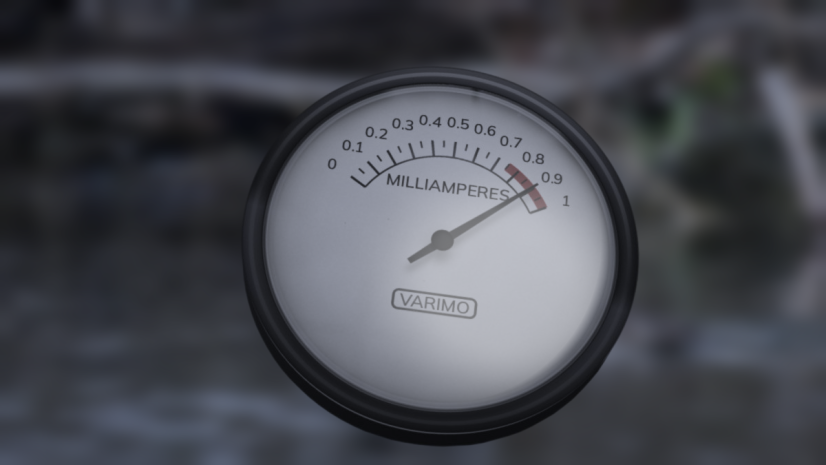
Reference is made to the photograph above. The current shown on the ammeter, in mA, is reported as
0.9 mA
